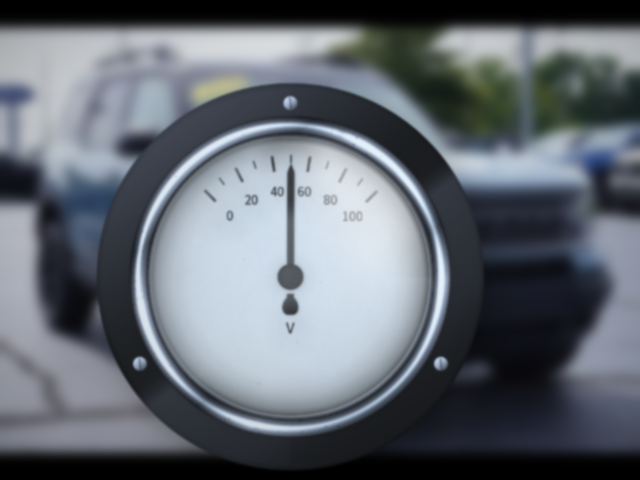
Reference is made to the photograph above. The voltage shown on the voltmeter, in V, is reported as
50 V
